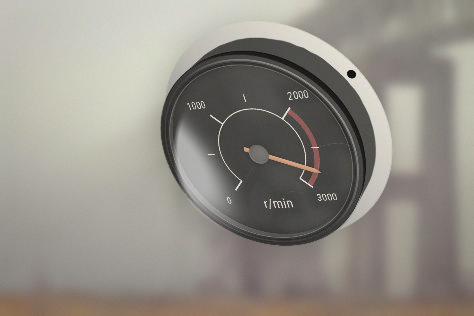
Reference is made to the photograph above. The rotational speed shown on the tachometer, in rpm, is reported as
2750 rpm
